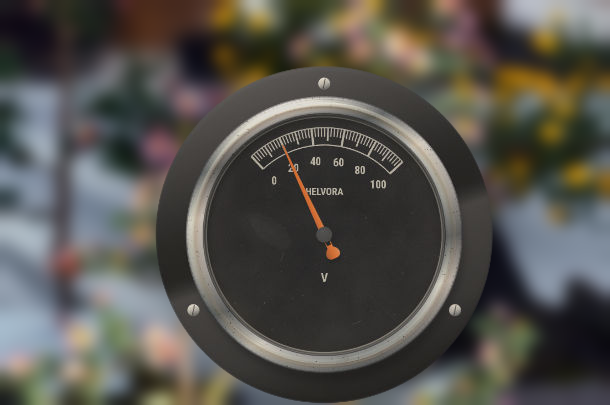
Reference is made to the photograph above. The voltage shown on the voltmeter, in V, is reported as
20 V
